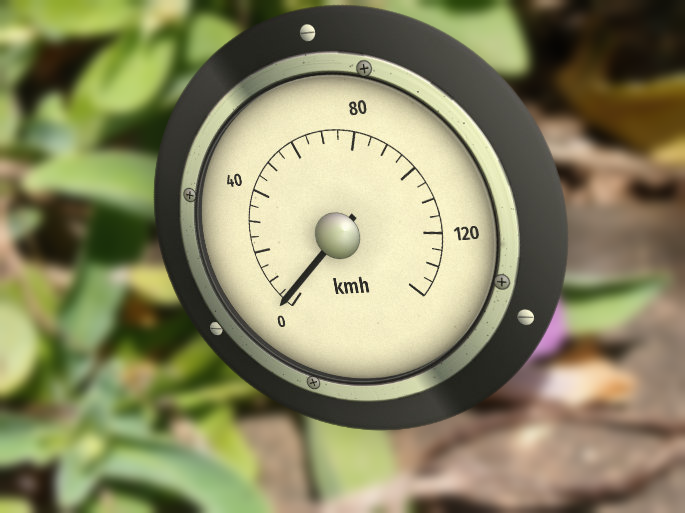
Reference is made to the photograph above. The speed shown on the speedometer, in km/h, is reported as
2.5 km/h
